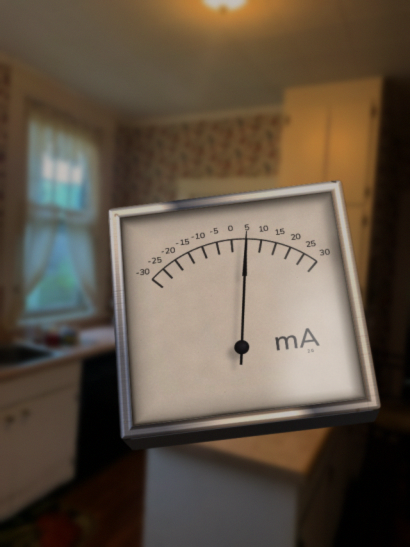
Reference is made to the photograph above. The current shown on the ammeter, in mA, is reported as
5 mA
